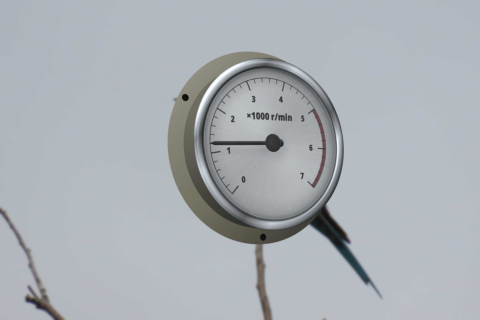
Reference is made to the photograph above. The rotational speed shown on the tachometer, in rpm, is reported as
1200 rpm
